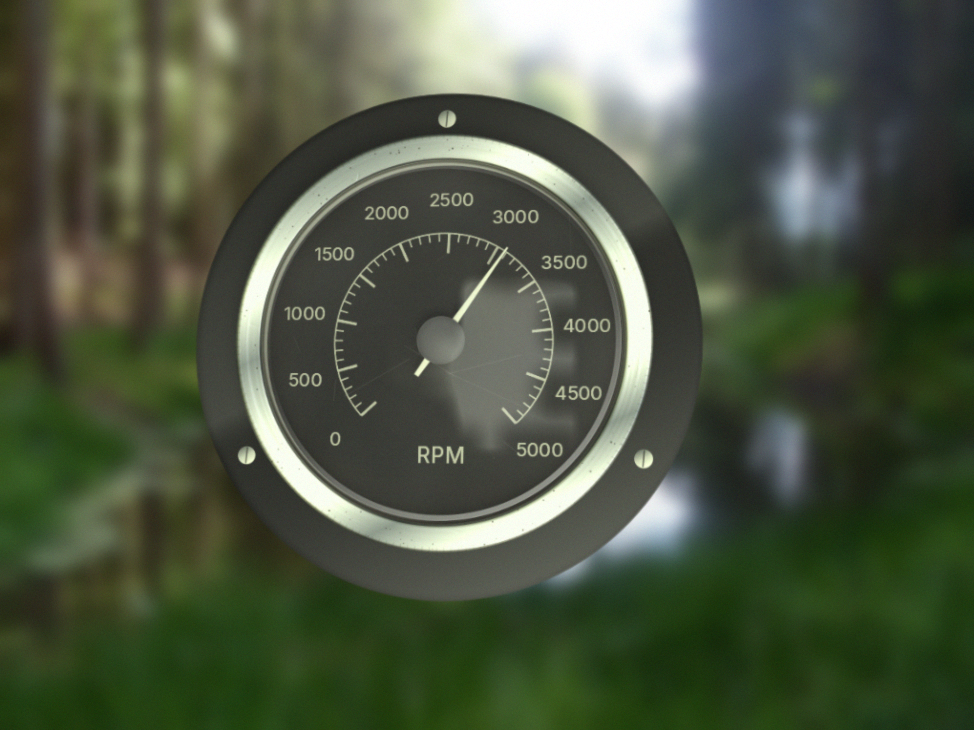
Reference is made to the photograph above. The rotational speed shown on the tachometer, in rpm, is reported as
3100 rpm
